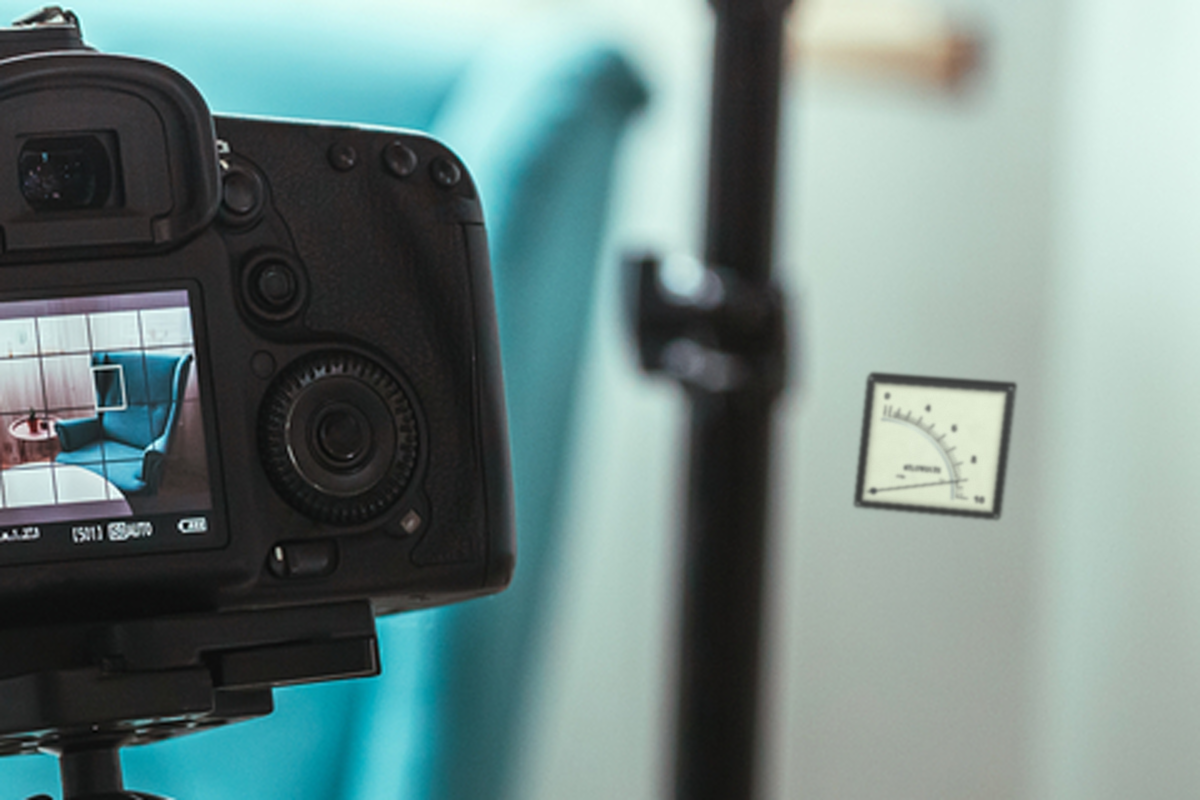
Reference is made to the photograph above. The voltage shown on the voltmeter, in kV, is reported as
9 kV
